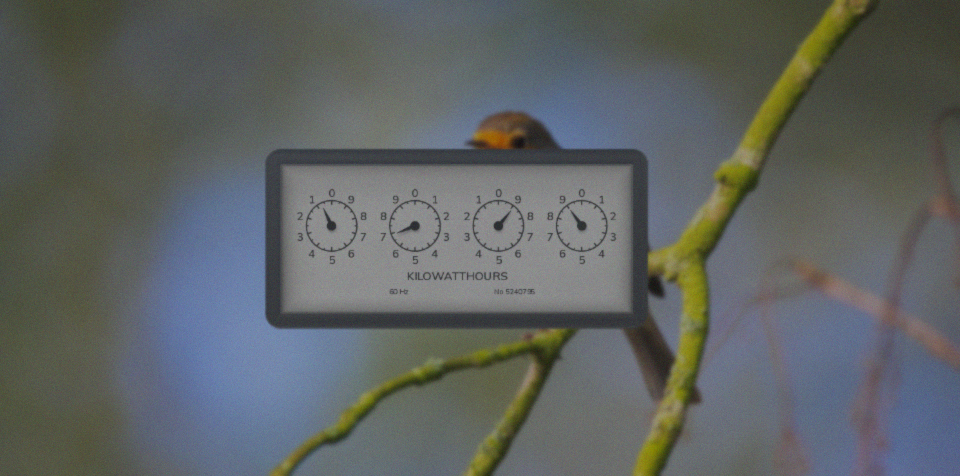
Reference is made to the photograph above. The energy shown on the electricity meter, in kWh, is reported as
689 kWh
